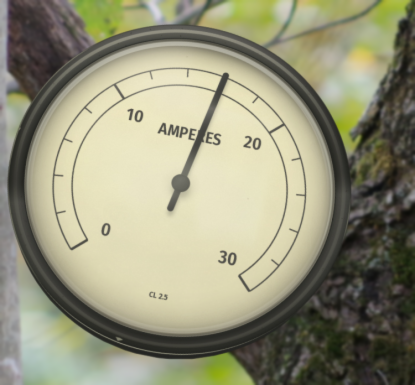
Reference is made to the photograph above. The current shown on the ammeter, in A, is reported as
16 A
